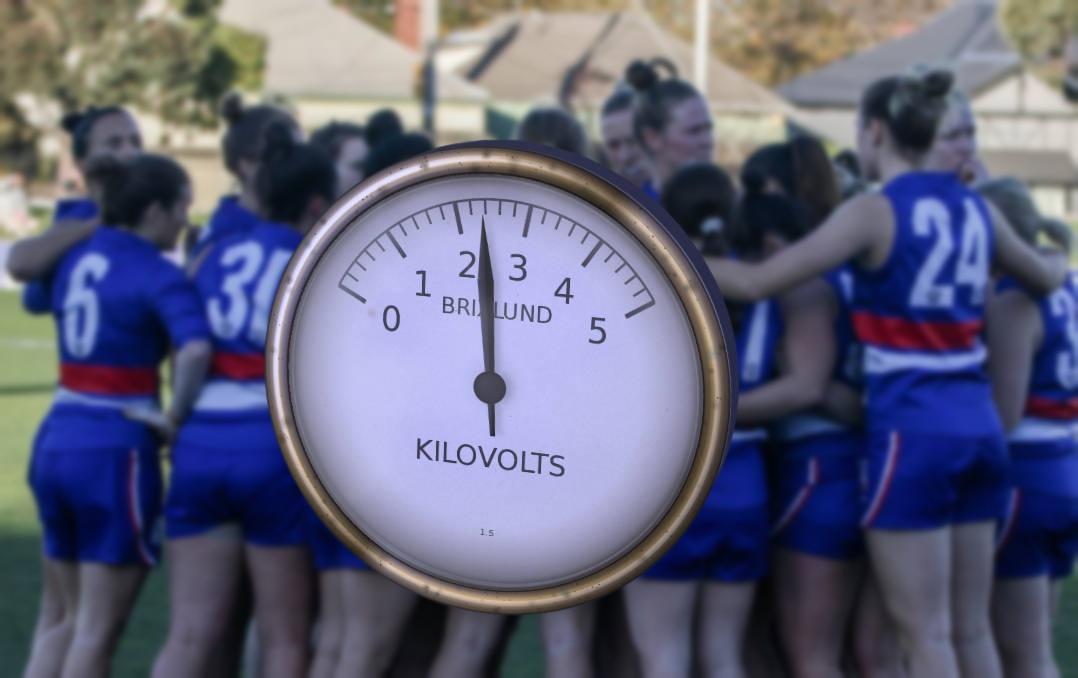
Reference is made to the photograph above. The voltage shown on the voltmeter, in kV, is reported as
2.4 kV
